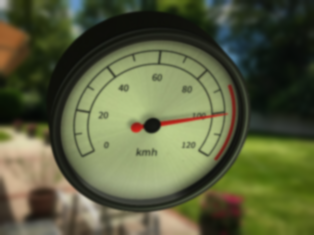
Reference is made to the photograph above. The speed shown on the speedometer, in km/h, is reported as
100 km/h
